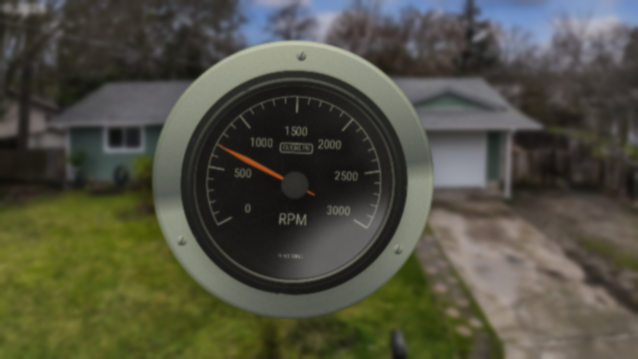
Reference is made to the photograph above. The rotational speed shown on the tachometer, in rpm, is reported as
700 rpm
